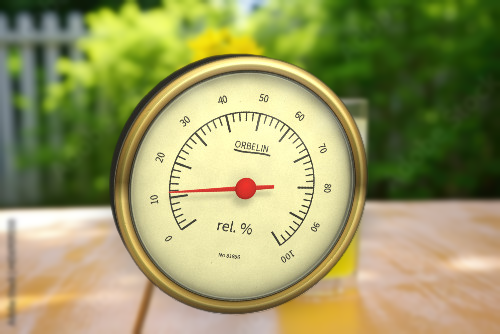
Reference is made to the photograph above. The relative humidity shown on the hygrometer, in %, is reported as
12 %
